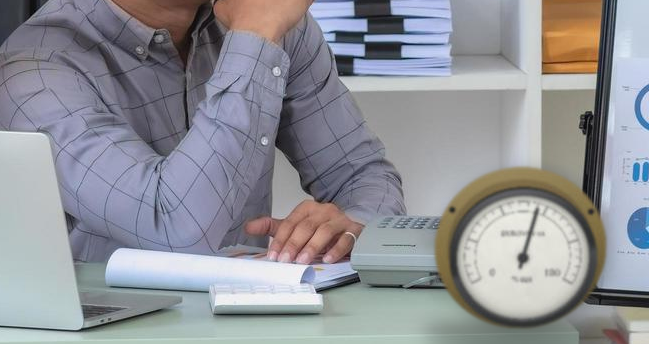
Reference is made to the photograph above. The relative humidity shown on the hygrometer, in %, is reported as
56 %
